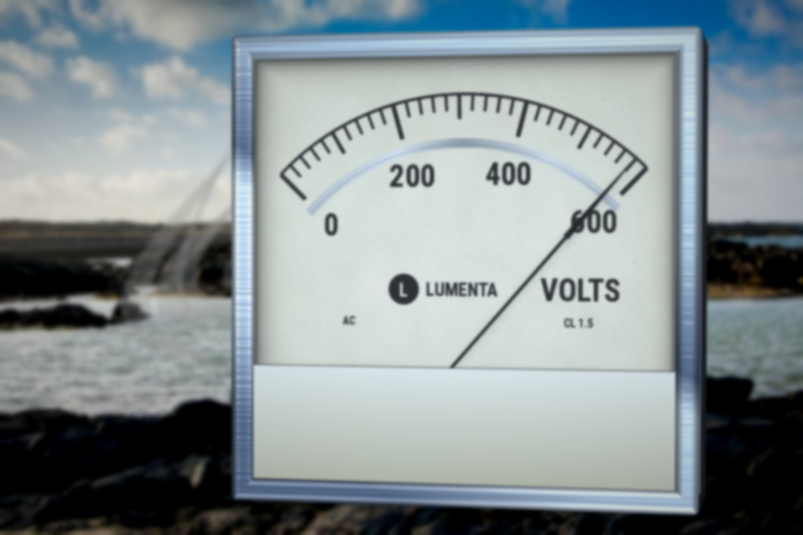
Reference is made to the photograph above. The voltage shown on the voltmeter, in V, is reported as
580 V
